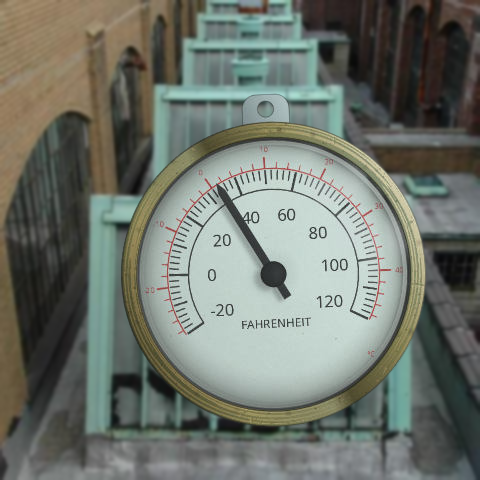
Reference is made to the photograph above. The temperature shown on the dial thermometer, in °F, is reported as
34 °F
